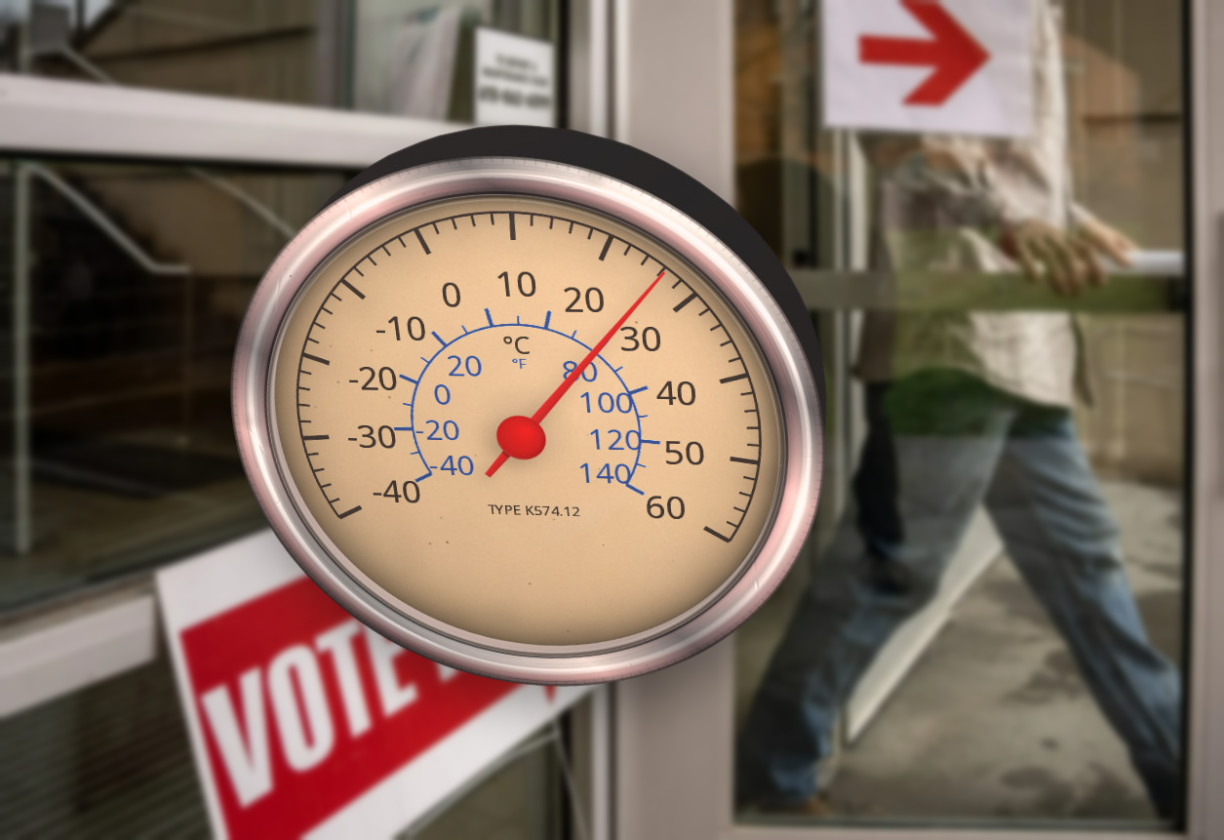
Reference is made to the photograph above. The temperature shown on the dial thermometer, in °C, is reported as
26 °C
